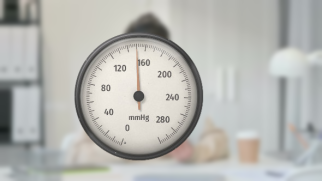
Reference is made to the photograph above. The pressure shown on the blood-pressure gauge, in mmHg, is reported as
150 mmHg
